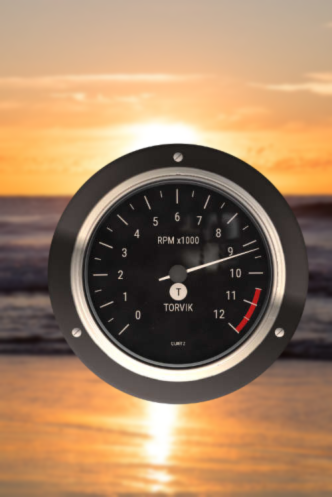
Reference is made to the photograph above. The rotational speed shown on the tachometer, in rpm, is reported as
9250 rpm
